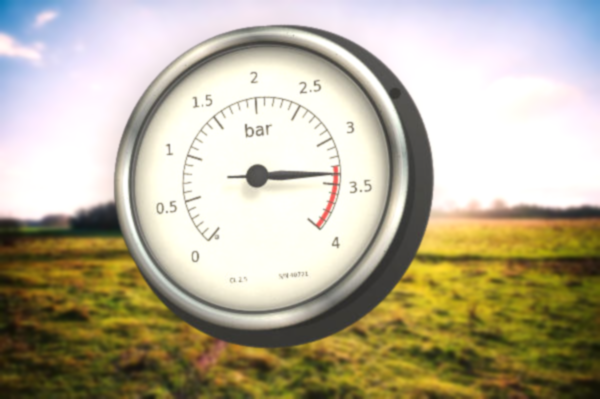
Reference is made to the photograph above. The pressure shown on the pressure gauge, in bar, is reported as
3.4 bar
